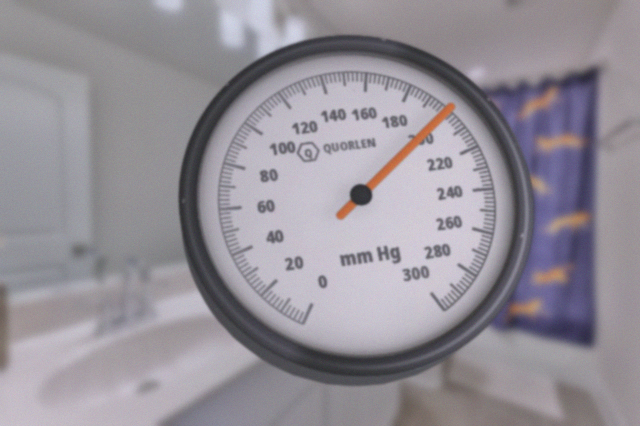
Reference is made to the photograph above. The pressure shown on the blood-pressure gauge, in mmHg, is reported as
200 mmHg
